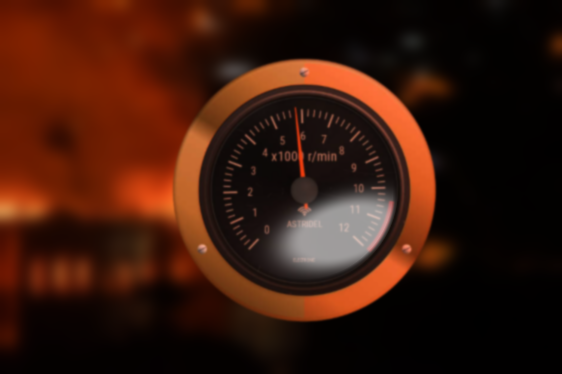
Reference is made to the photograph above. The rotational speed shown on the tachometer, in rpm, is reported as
5800 rpm
